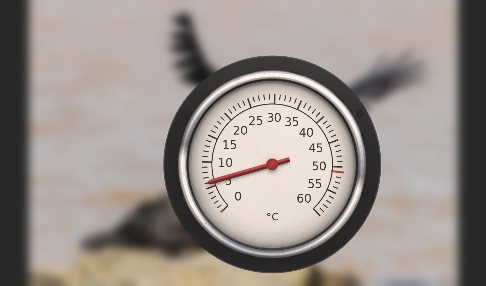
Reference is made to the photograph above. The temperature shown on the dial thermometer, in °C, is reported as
6 °C
